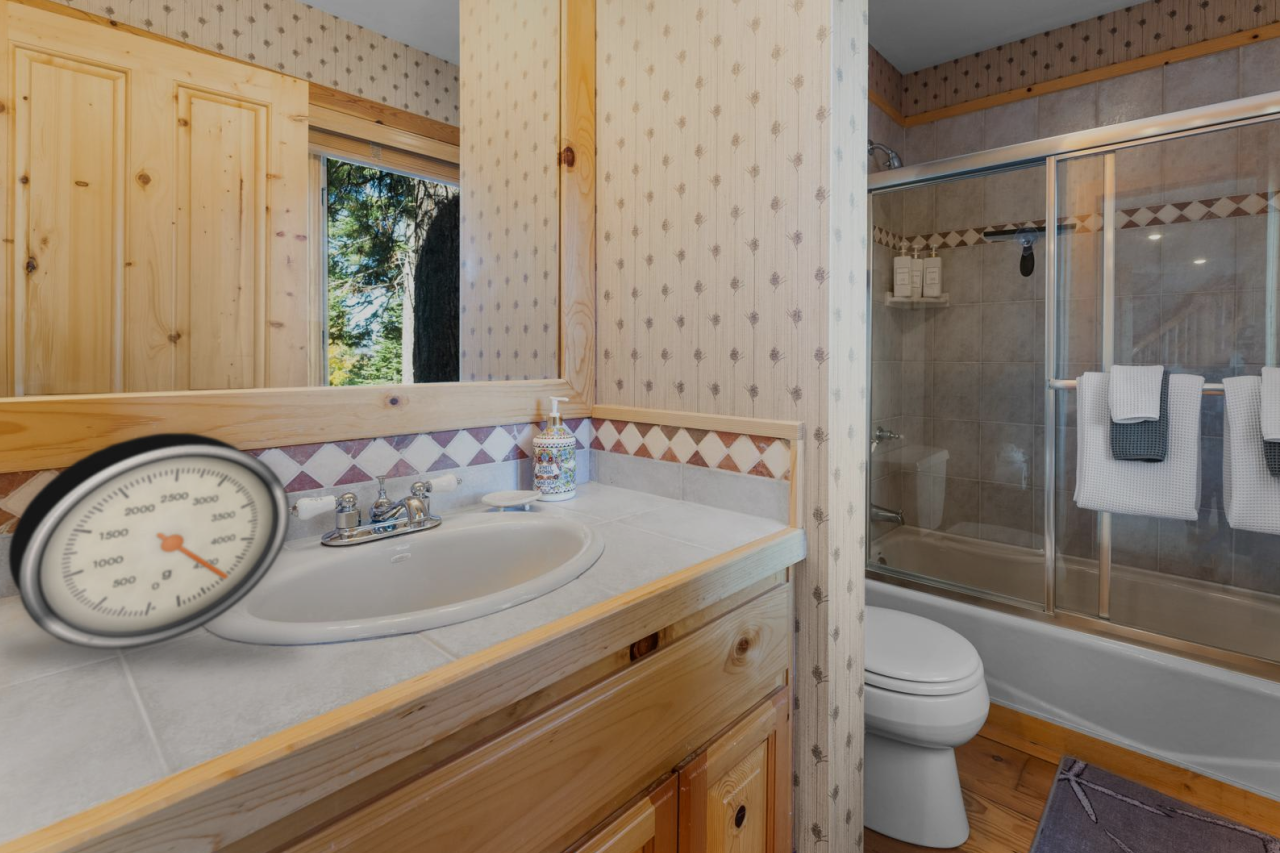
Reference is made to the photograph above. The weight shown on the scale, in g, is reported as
4500 g
